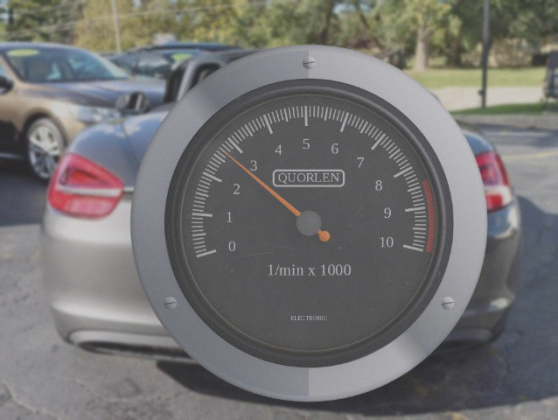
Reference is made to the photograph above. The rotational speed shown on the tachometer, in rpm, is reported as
2700 rpm
